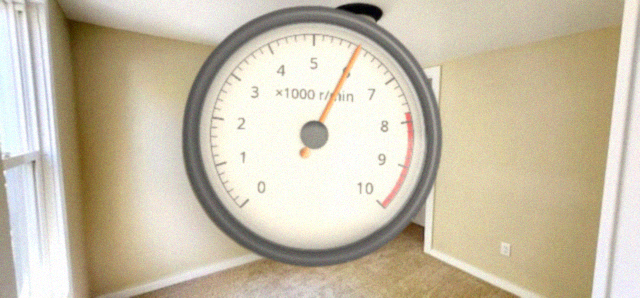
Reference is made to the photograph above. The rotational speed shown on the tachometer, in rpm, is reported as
6000 rpm
